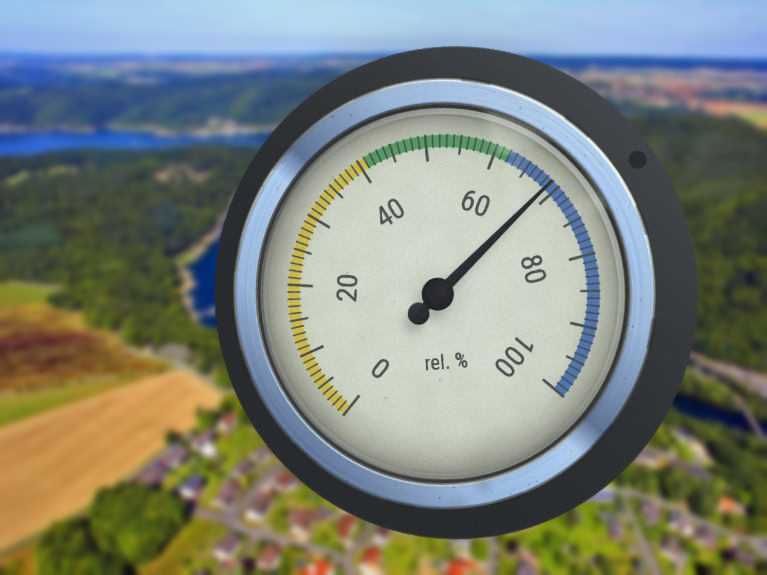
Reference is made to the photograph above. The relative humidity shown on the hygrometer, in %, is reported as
69 %
